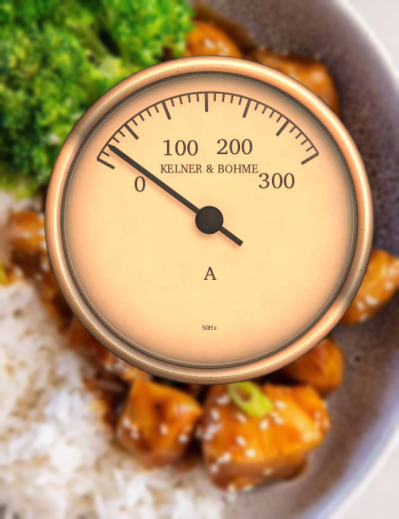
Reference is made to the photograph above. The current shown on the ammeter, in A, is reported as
20 A
